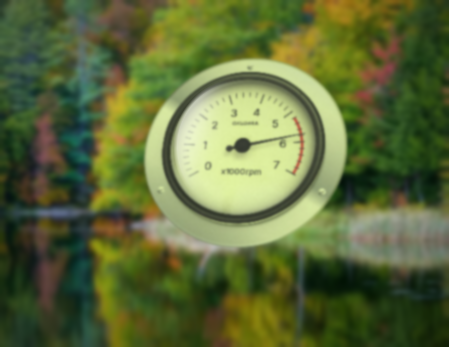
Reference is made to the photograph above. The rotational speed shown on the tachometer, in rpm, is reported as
5800 rpm
